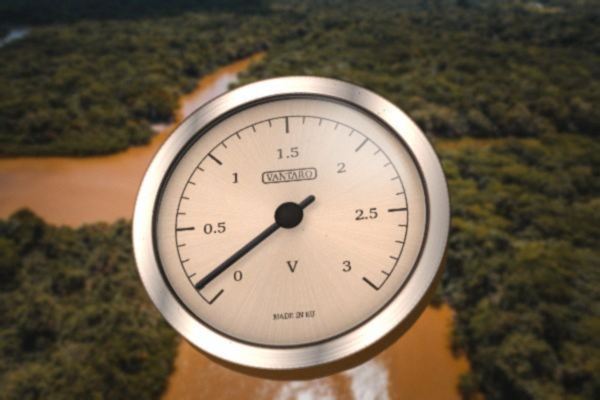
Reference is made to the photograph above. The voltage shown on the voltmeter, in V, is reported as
0.1 V
